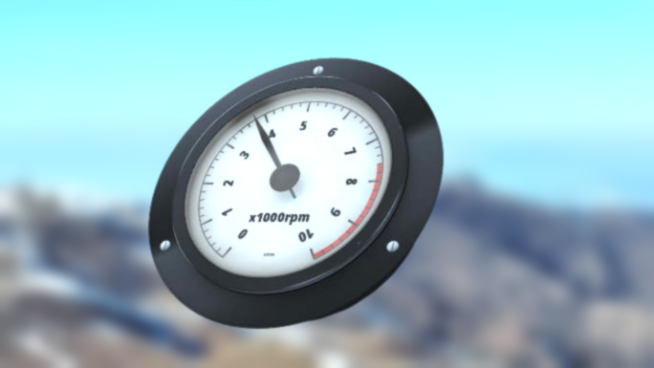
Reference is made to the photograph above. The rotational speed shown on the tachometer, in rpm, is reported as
3800 rpm
